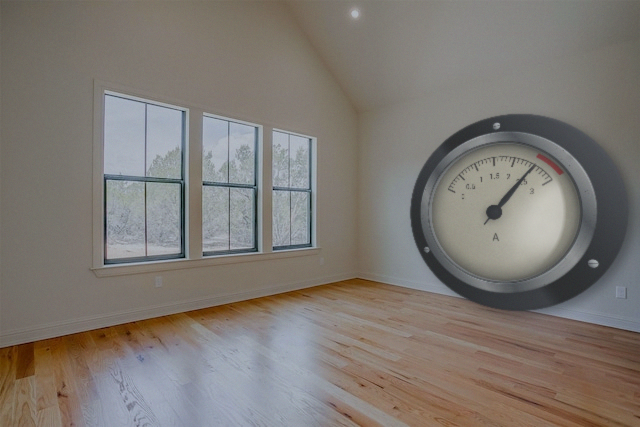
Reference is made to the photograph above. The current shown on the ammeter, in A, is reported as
2.5 A
